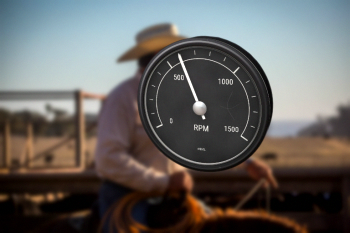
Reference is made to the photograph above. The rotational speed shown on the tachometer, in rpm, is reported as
600 rpm
